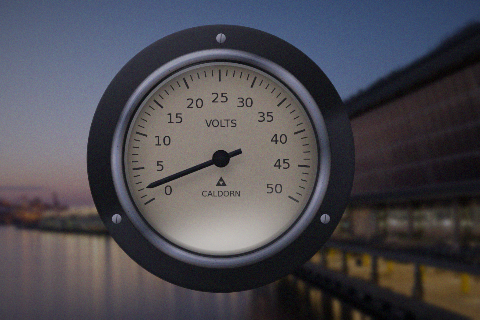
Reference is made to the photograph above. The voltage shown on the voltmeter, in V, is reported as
2 V
